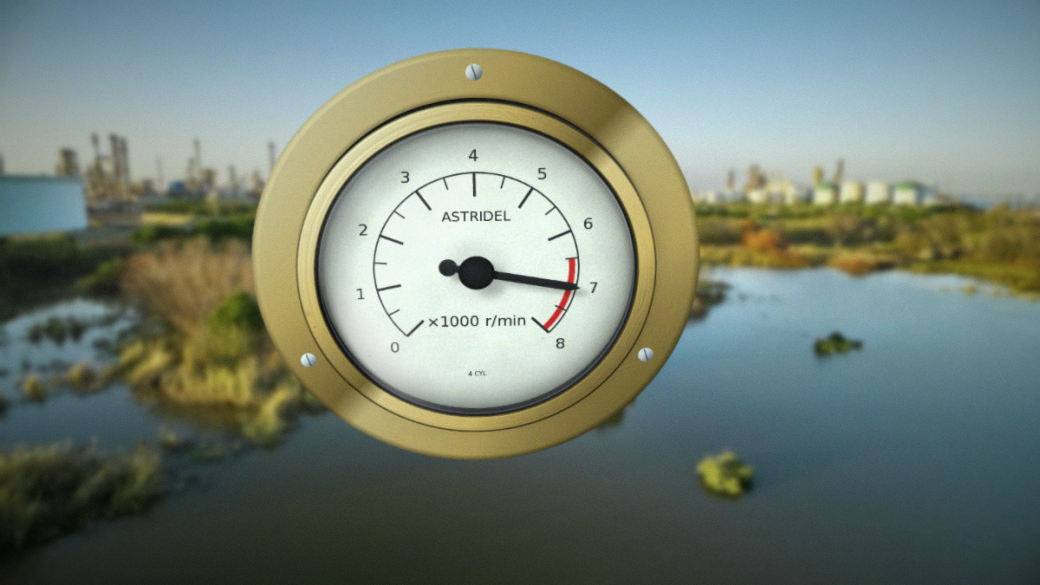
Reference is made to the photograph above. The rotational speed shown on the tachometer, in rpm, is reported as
7000 rpm
